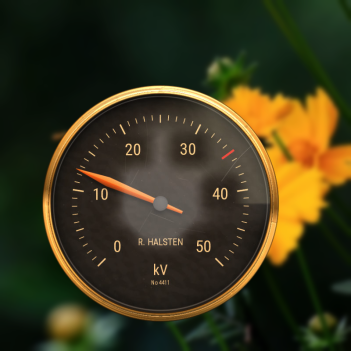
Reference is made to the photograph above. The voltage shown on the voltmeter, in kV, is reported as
12.5 kV
